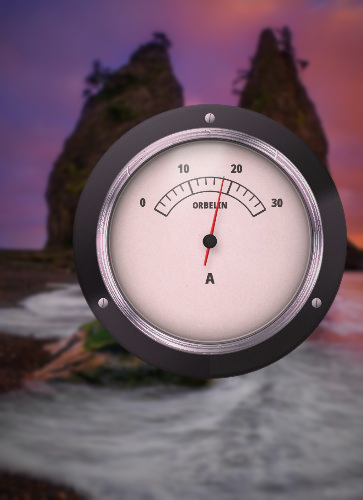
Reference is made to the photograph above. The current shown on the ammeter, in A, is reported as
18 A
